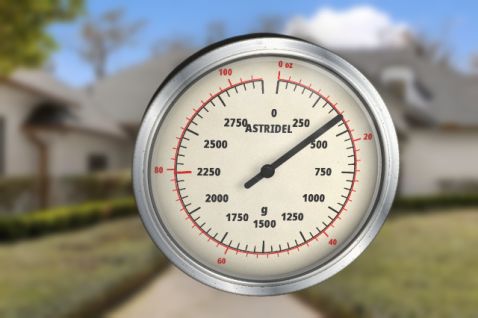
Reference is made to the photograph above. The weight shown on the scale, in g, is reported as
400 g
